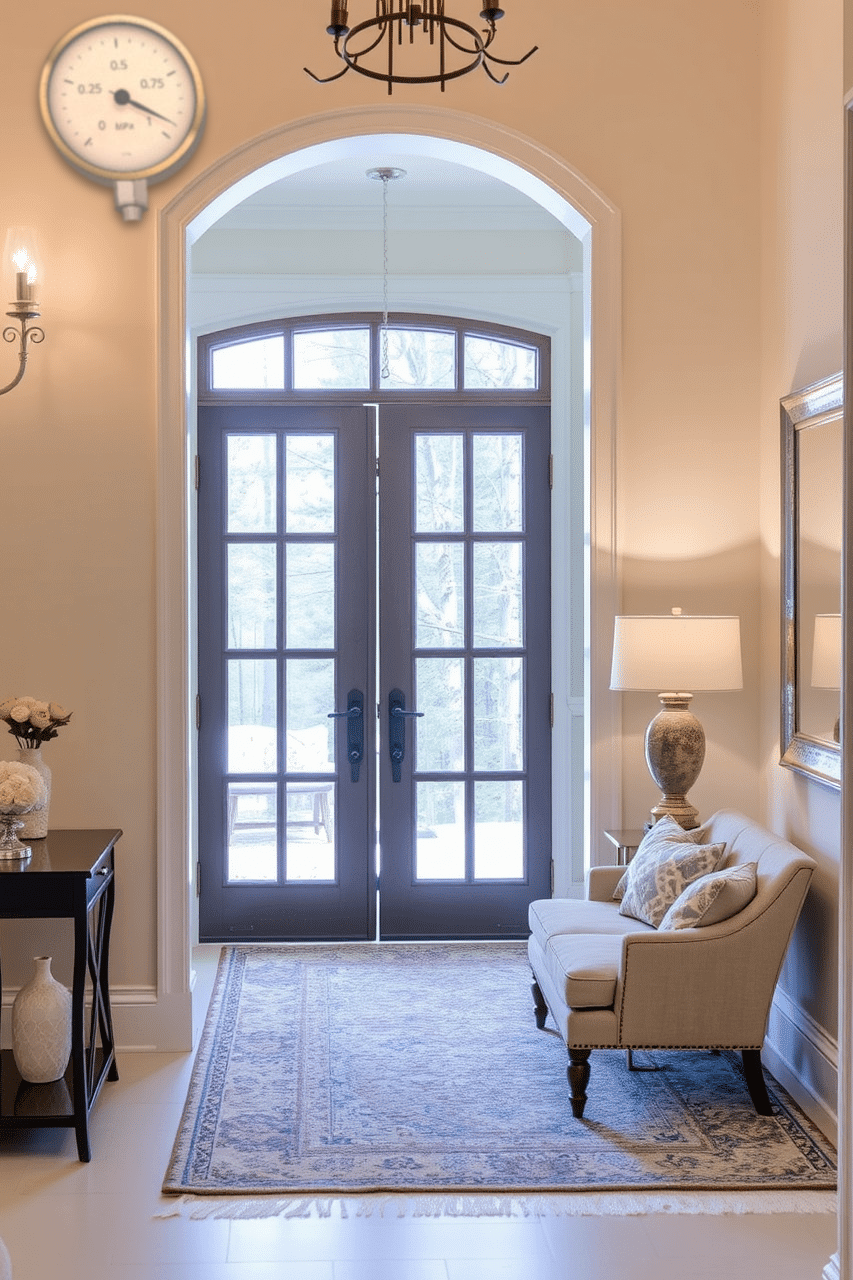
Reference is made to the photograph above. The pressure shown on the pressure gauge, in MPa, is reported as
0.95 MPa
